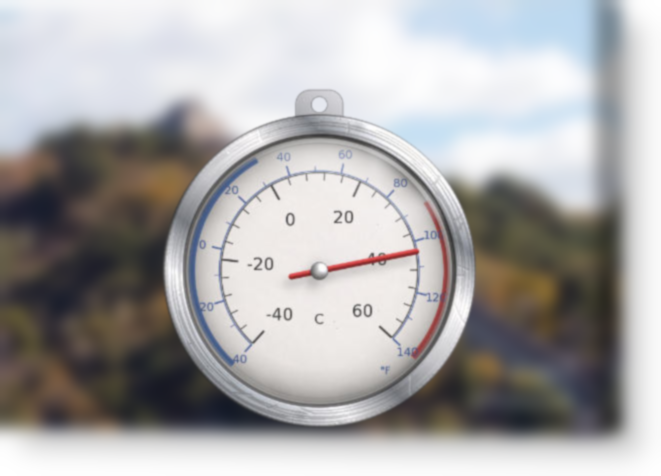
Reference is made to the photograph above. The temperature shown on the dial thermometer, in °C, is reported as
40 °C
